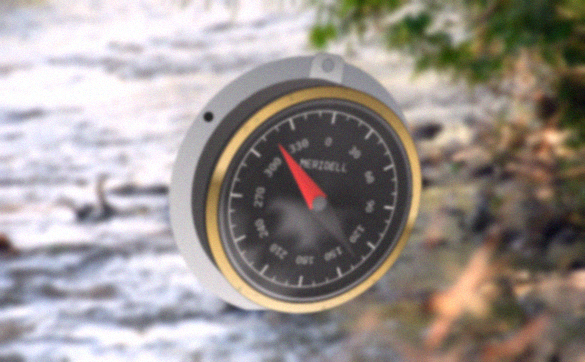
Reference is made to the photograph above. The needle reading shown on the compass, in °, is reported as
315 °
